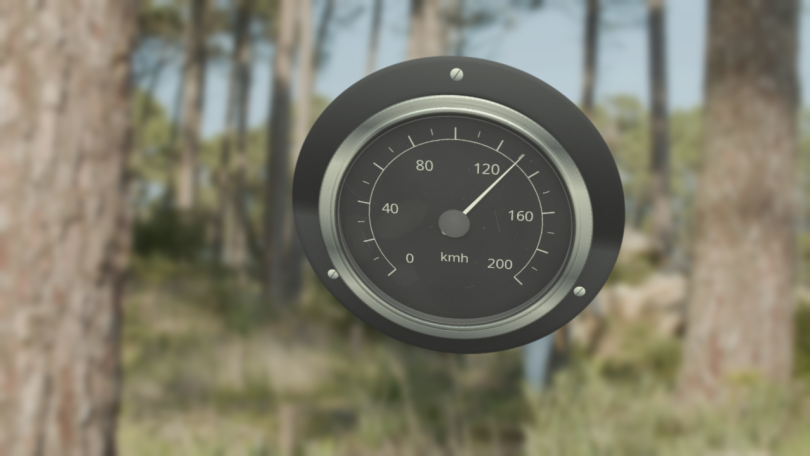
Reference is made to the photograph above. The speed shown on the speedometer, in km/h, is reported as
130 km/h
